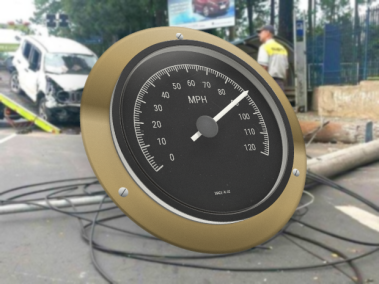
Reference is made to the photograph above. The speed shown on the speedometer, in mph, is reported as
90 mph
